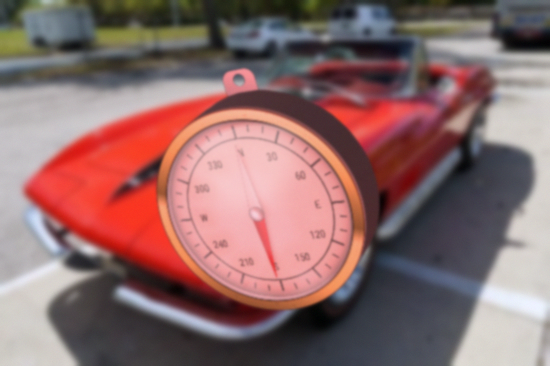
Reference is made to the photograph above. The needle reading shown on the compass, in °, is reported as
180 °
